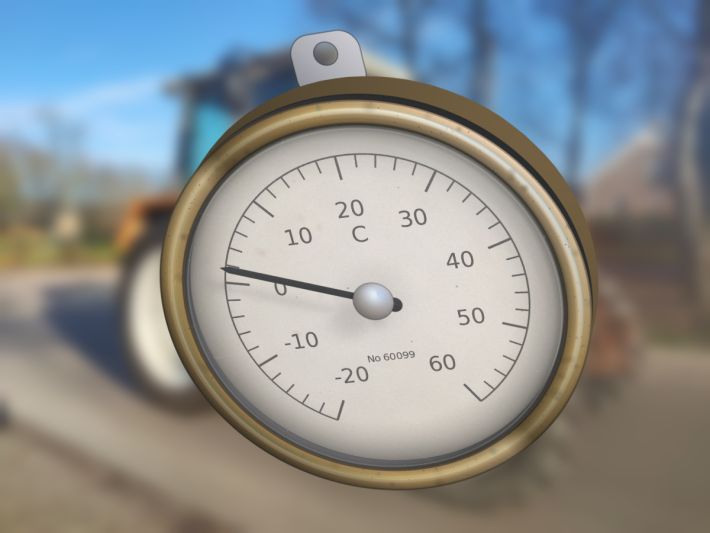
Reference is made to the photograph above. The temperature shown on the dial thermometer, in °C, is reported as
2 °C
